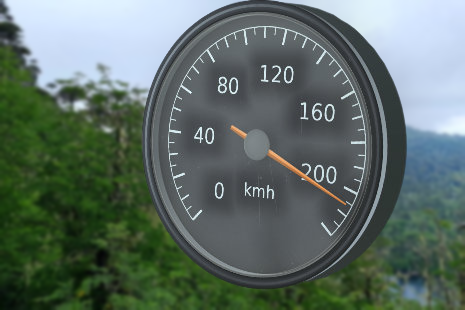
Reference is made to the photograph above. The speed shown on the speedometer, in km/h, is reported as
205 km/h
